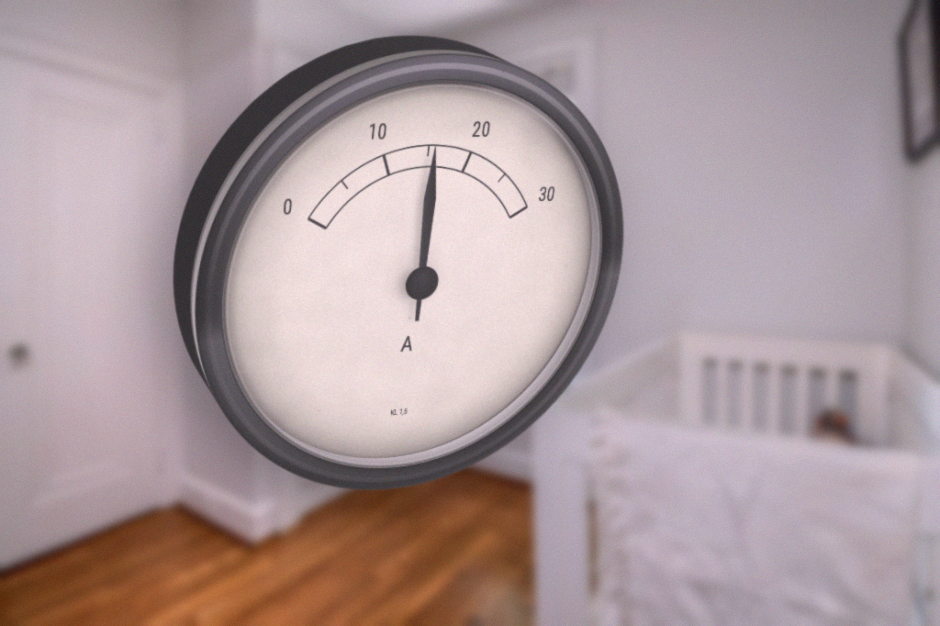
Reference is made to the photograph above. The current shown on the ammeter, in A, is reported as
15 A
